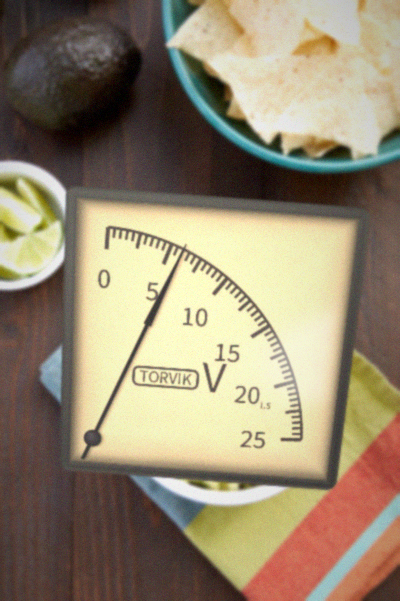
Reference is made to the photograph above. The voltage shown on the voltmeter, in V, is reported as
6 V
